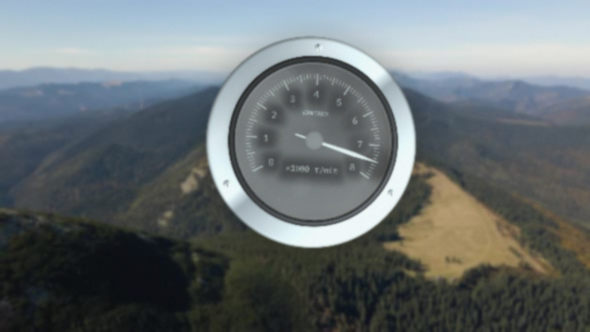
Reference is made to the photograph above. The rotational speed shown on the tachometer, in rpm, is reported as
7500 rpm
